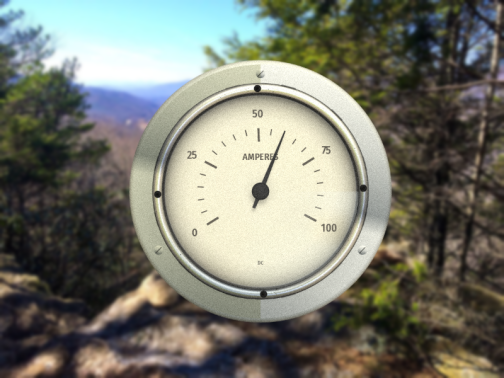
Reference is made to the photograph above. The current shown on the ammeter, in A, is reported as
60 A
